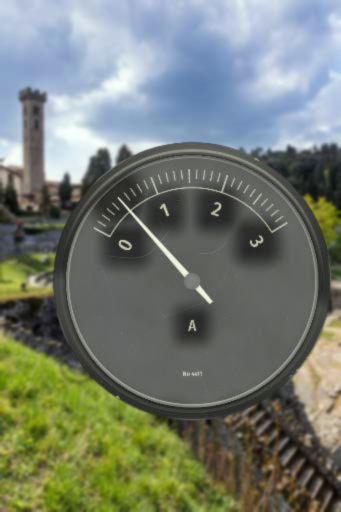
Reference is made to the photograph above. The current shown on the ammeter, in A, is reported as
0.5 A
